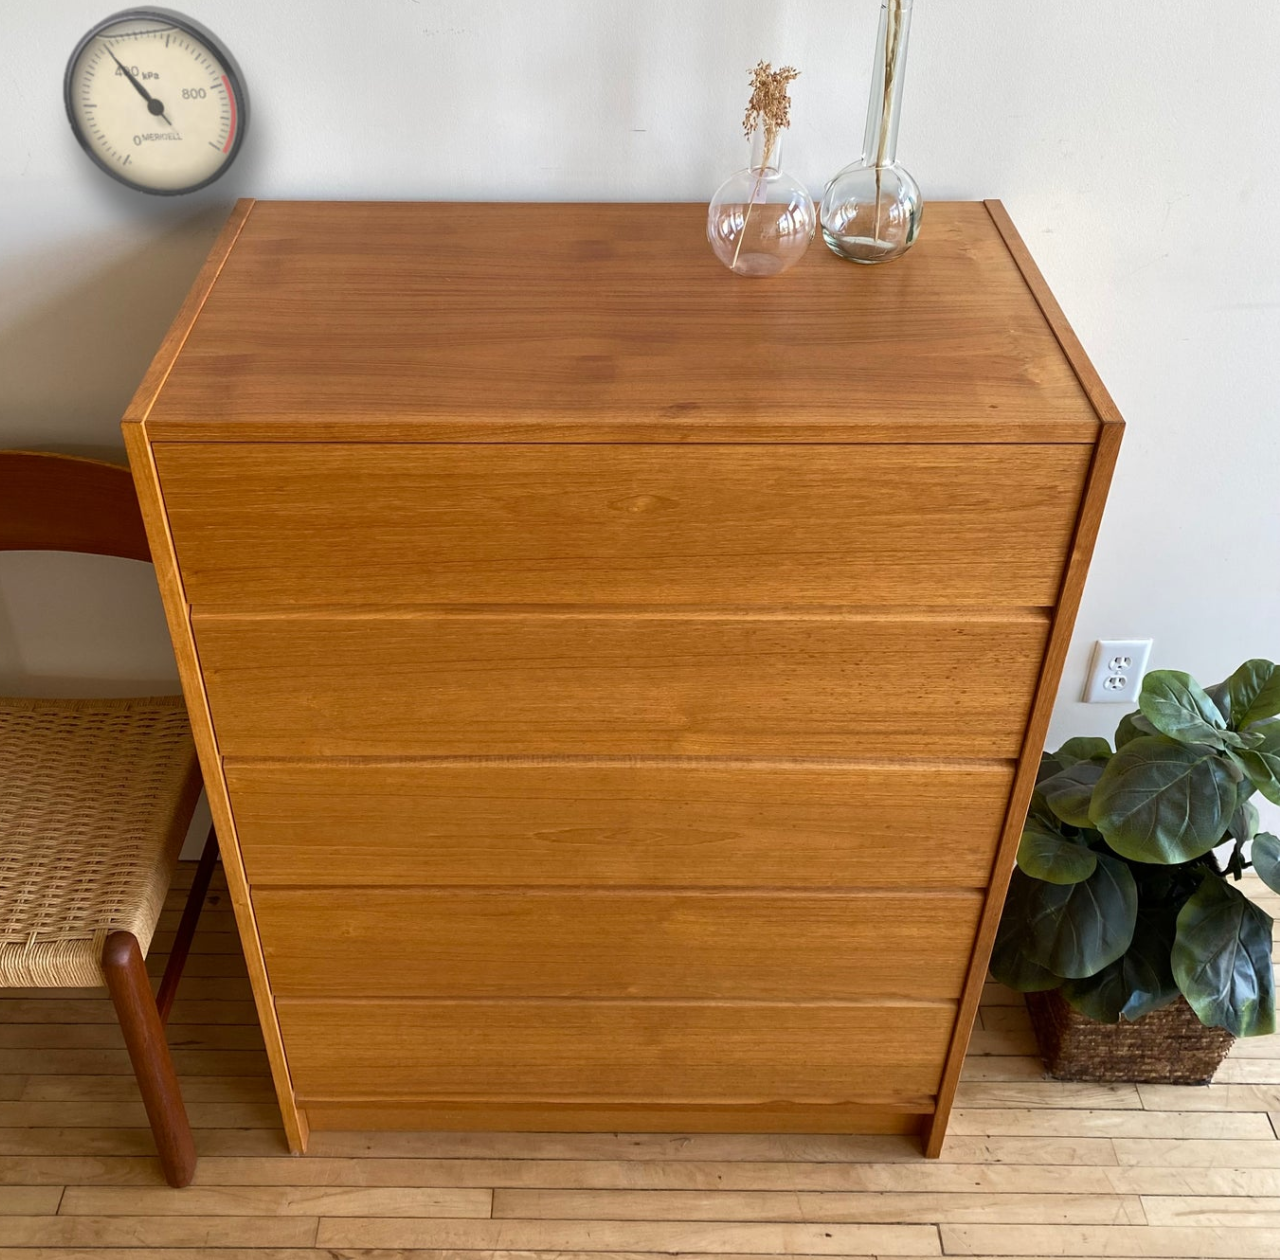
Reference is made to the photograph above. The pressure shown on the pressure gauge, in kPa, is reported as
400 kPa
